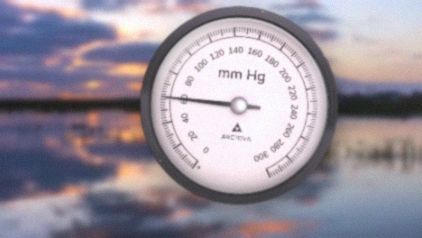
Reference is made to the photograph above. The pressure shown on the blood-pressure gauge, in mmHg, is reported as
60 mmHg
